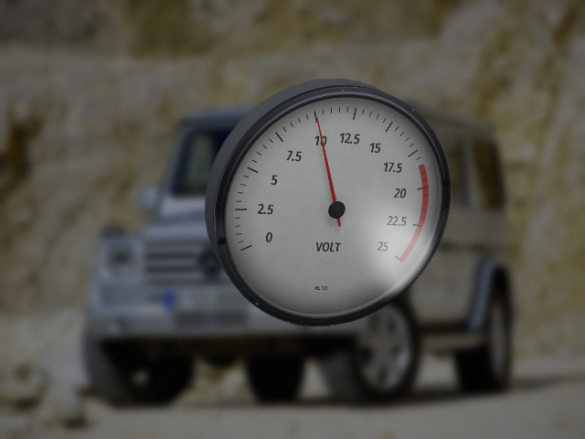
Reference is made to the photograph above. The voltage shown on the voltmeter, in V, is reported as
10 V
